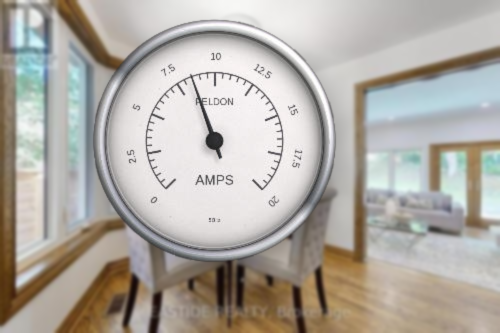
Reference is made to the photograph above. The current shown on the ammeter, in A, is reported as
8.5 A
